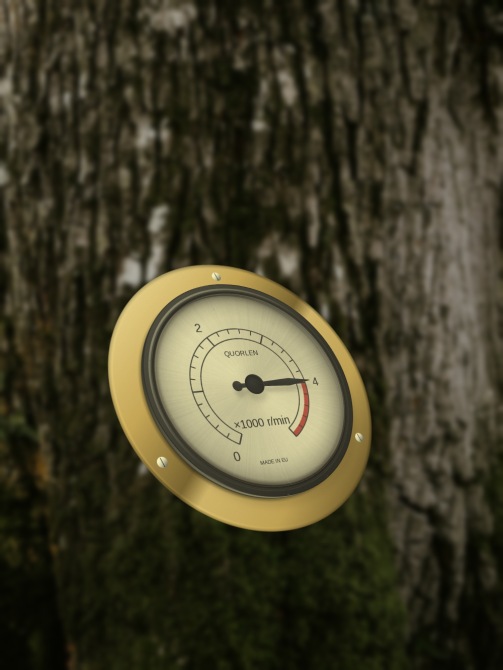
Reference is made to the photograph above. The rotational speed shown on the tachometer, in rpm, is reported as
4000 rpm
